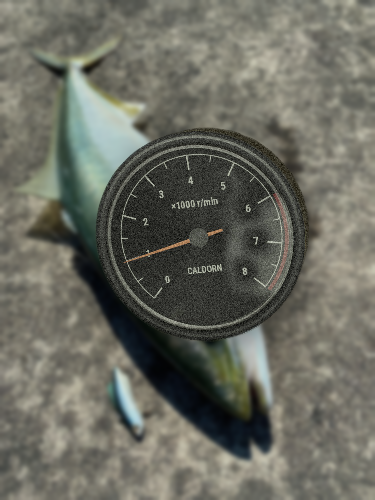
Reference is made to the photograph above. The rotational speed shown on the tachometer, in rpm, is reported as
1000 rpm
